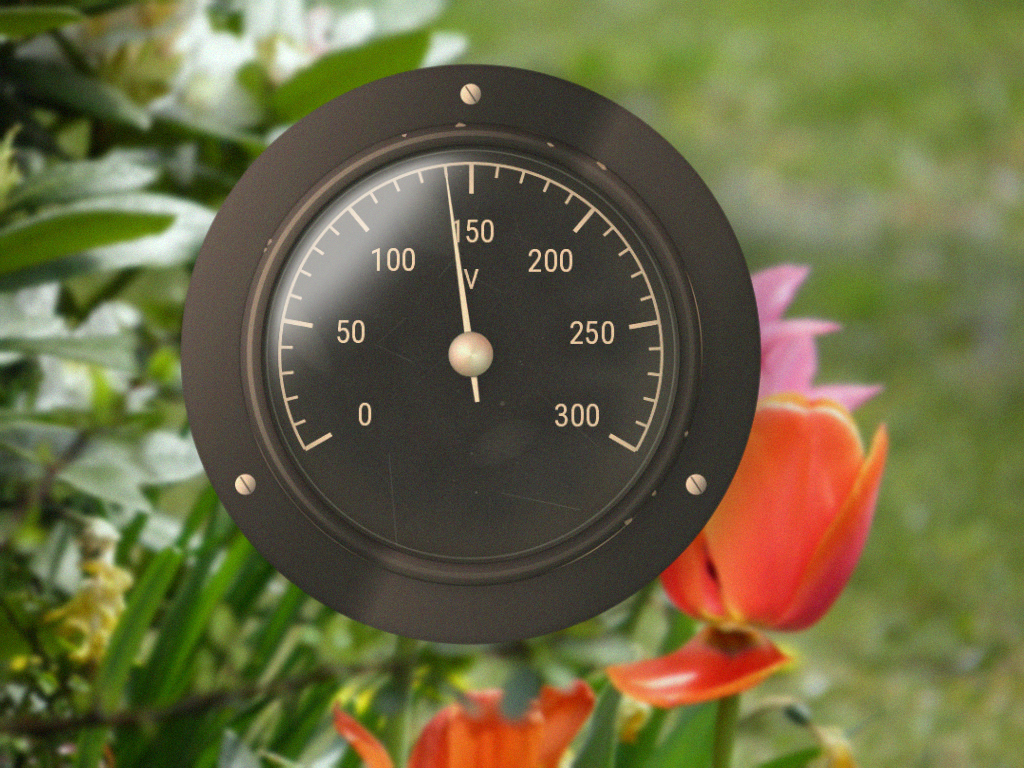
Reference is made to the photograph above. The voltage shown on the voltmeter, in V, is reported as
140 V
